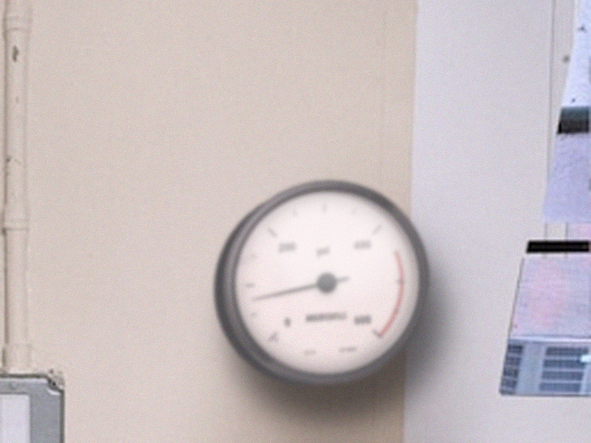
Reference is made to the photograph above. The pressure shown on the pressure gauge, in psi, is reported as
75 psi
